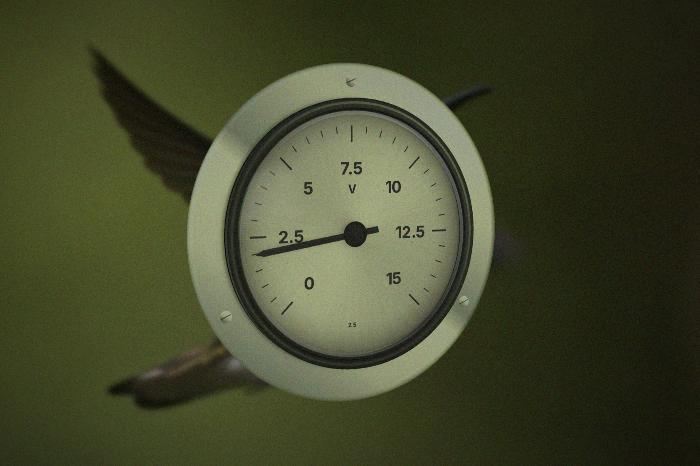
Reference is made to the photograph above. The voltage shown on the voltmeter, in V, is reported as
2 V
